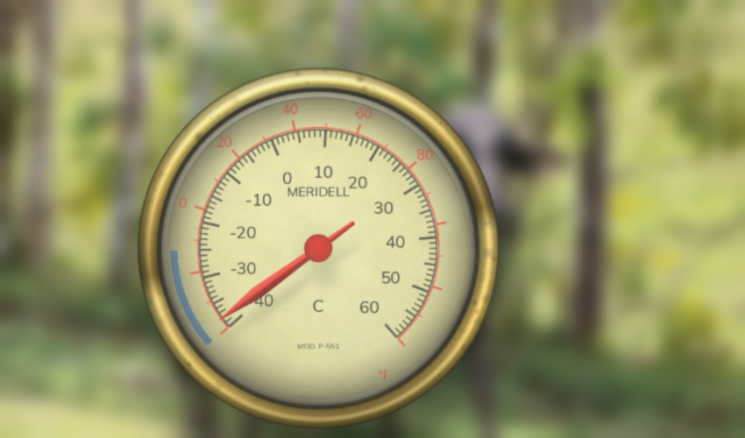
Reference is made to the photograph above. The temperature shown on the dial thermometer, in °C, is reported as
-38 °C
